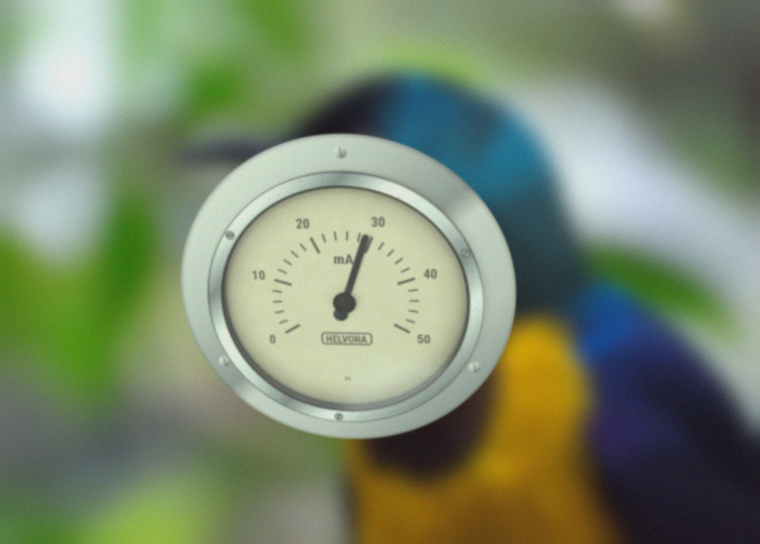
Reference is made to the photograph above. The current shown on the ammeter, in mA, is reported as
29 mA
